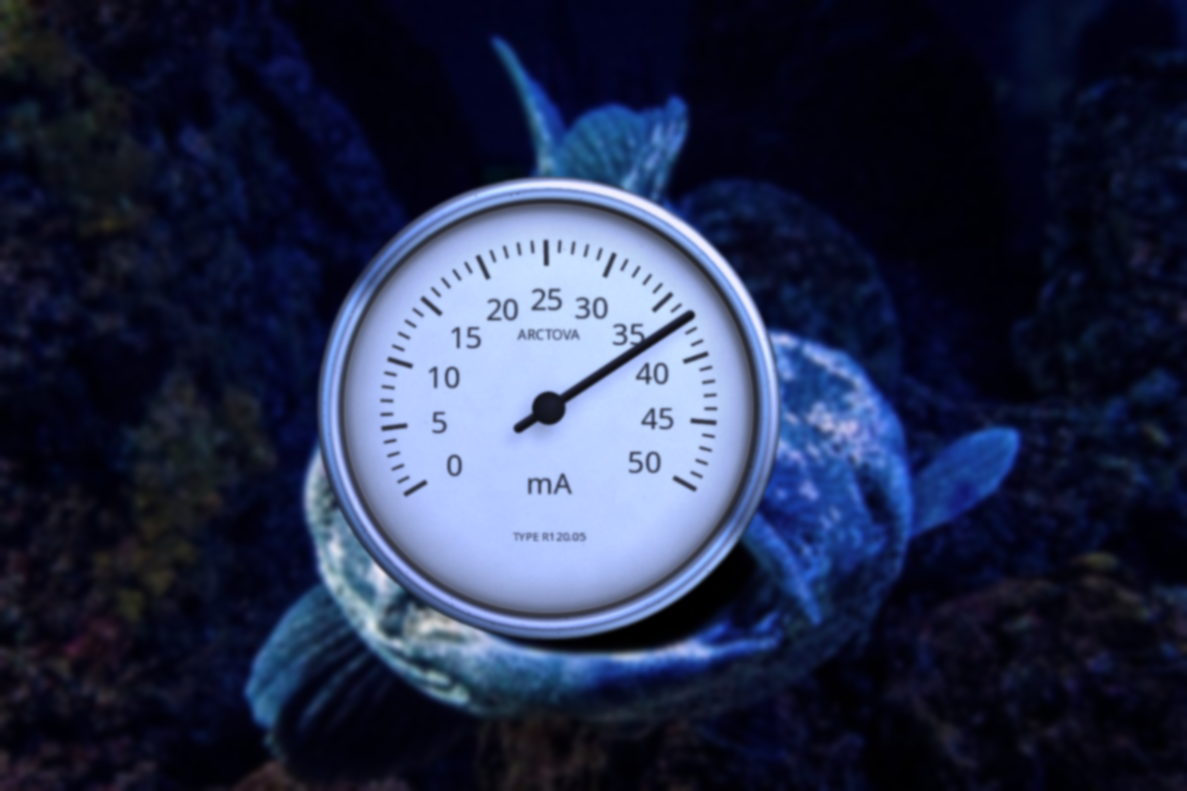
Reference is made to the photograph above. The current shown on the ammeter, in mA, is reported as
37 mA
